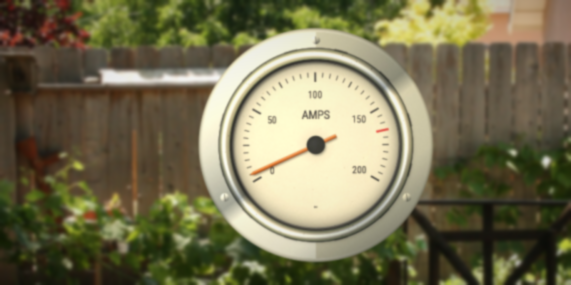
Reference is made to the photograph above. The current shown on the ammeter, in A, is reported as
5 A
